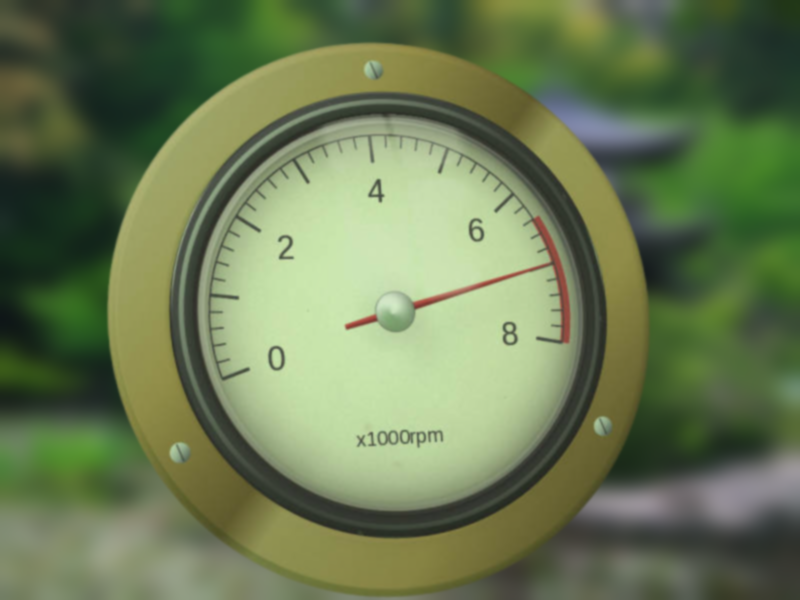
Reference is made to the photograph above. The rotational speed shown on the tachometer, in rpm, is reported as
7000 rpm
